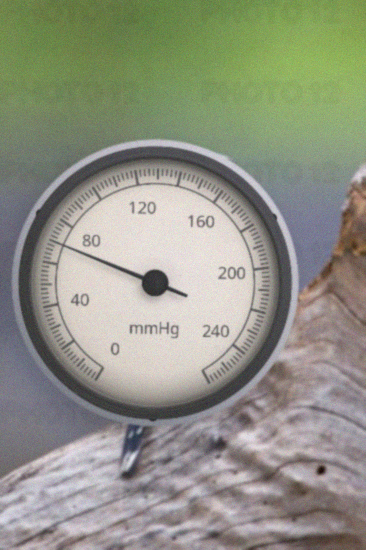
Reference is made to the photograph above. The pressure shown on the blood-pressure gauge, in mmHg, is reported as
70 mmHg
